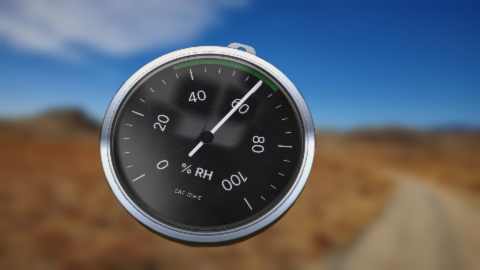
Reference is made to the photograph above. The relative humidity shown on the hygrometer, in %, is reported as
60 %
